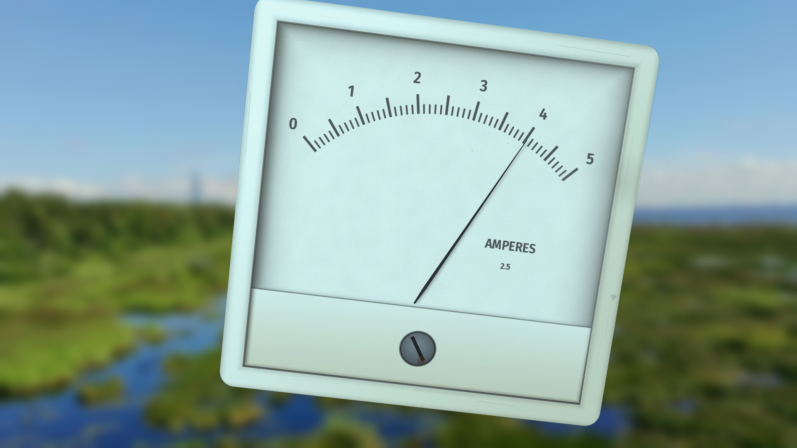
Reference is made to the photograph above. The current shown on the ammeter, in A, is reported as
4 A
